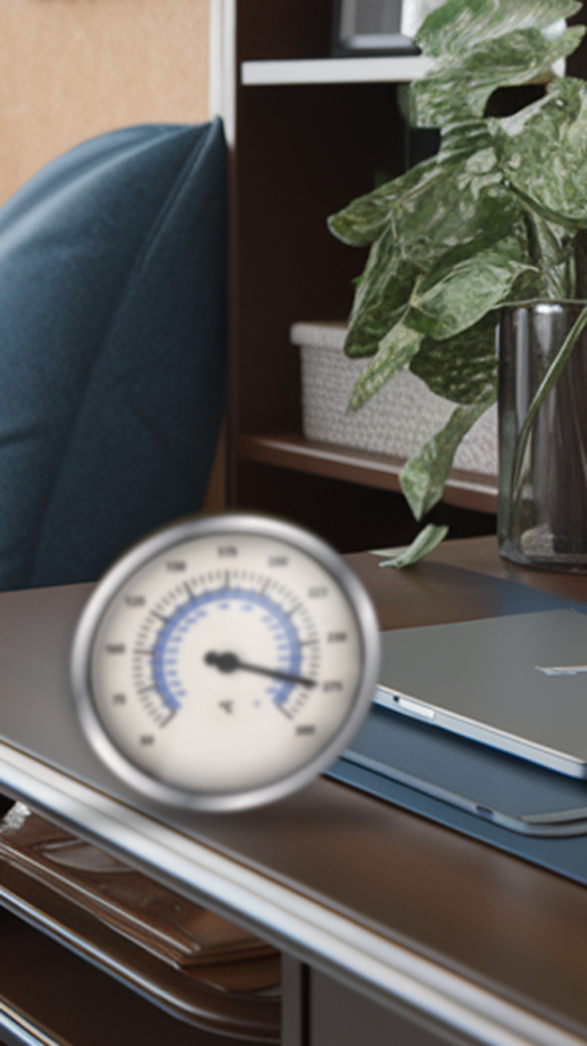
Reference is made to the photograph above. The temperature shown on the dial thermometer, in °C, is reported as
275 °C
